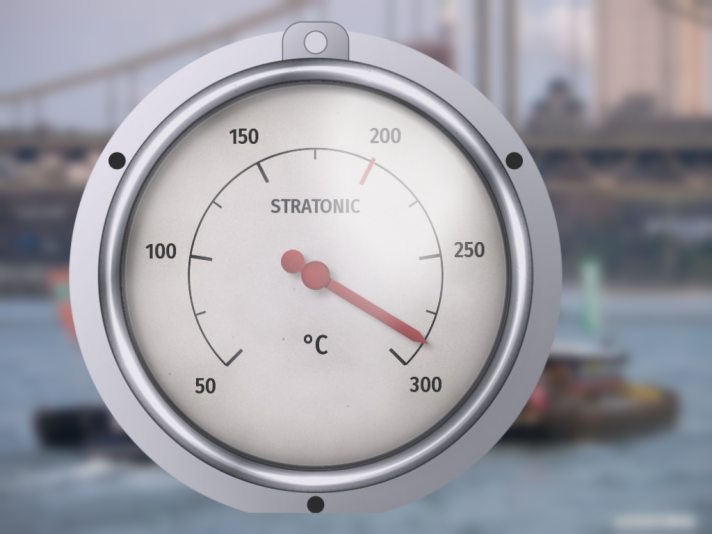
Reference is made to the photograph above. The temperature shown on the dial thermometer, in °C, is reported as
287.5 °C
